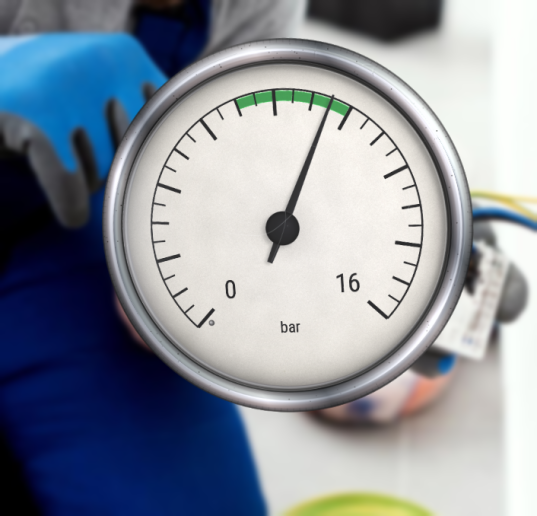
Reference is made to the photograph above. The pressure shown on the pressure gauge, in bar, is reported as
9.5 bar
